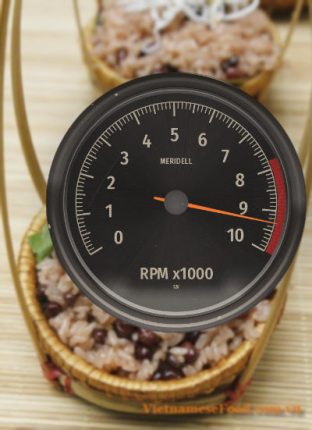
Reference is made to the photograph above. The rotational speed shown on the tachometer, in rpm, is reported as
9300 rpm
